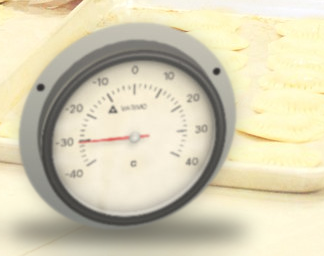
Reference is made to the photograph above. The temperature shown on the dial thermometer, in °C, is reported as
-30 °C
